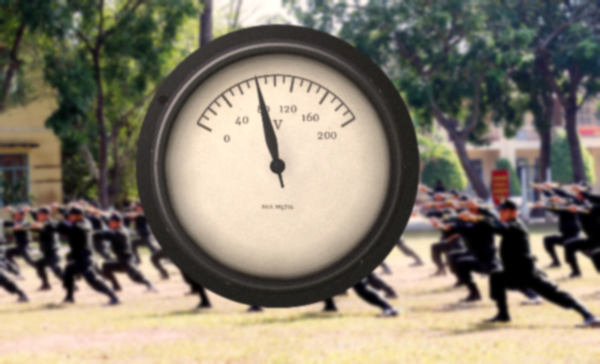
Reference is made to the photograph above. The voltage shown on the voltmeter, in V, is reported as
80 V
